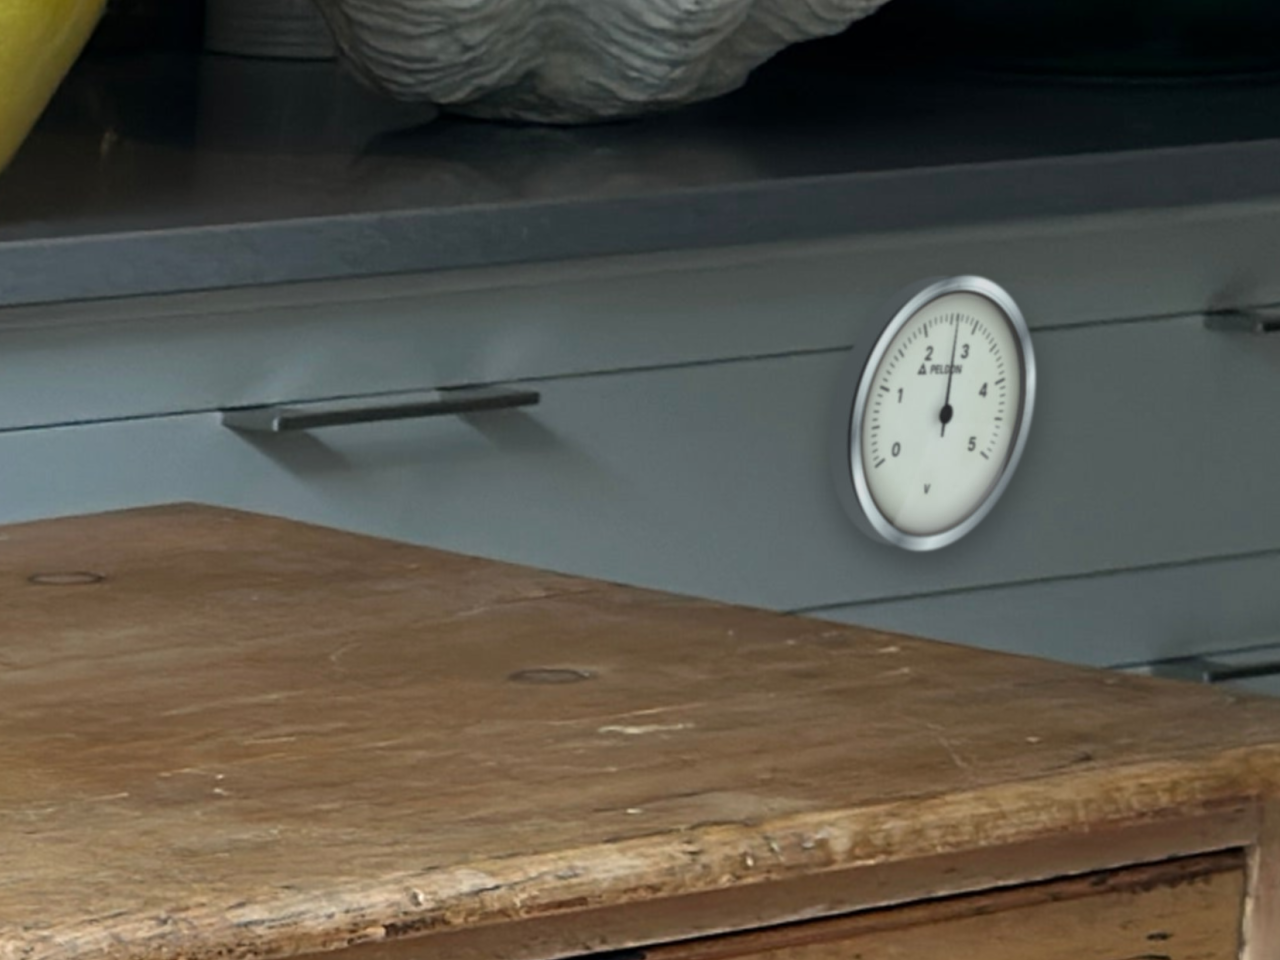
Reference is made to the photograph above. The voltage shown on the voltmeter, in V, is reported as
2.5 V
